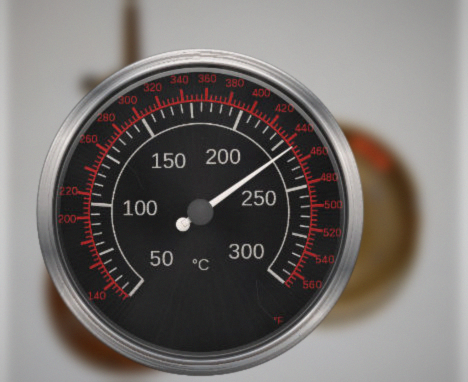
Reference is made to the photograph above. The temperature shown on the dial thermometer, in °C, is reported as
230 °C
